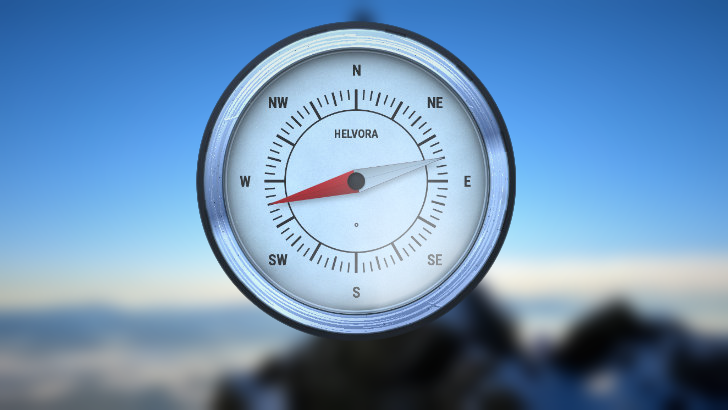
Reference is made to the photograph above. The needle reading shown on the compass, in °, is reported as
255 °
